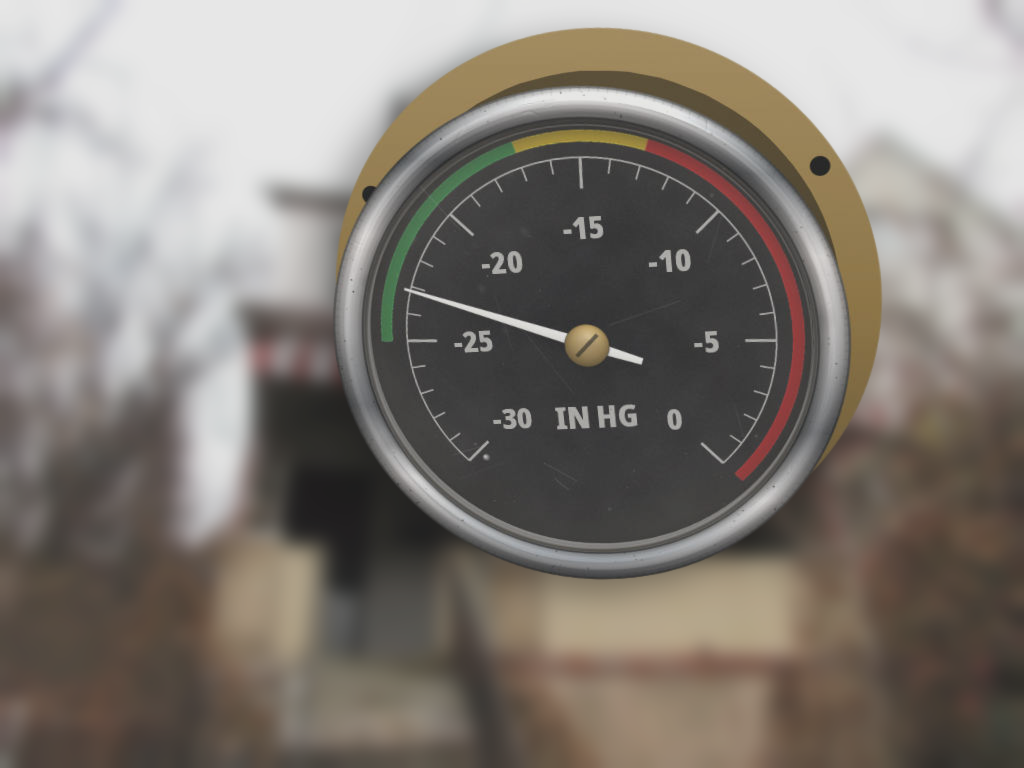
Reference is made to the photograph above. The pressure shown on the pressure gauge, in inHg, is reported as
-23 inHg
